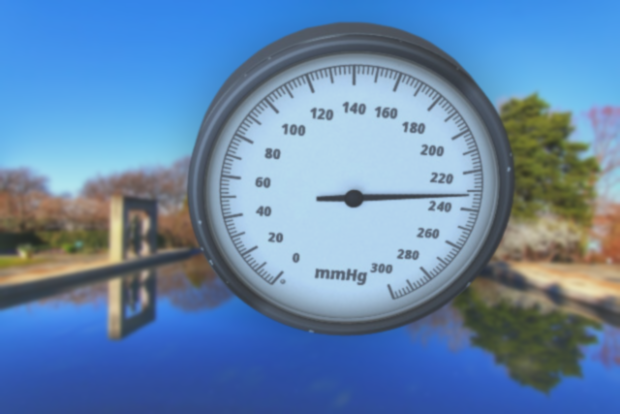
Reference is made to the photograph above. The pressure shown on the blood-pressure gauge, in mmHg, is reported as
230 mmHg
